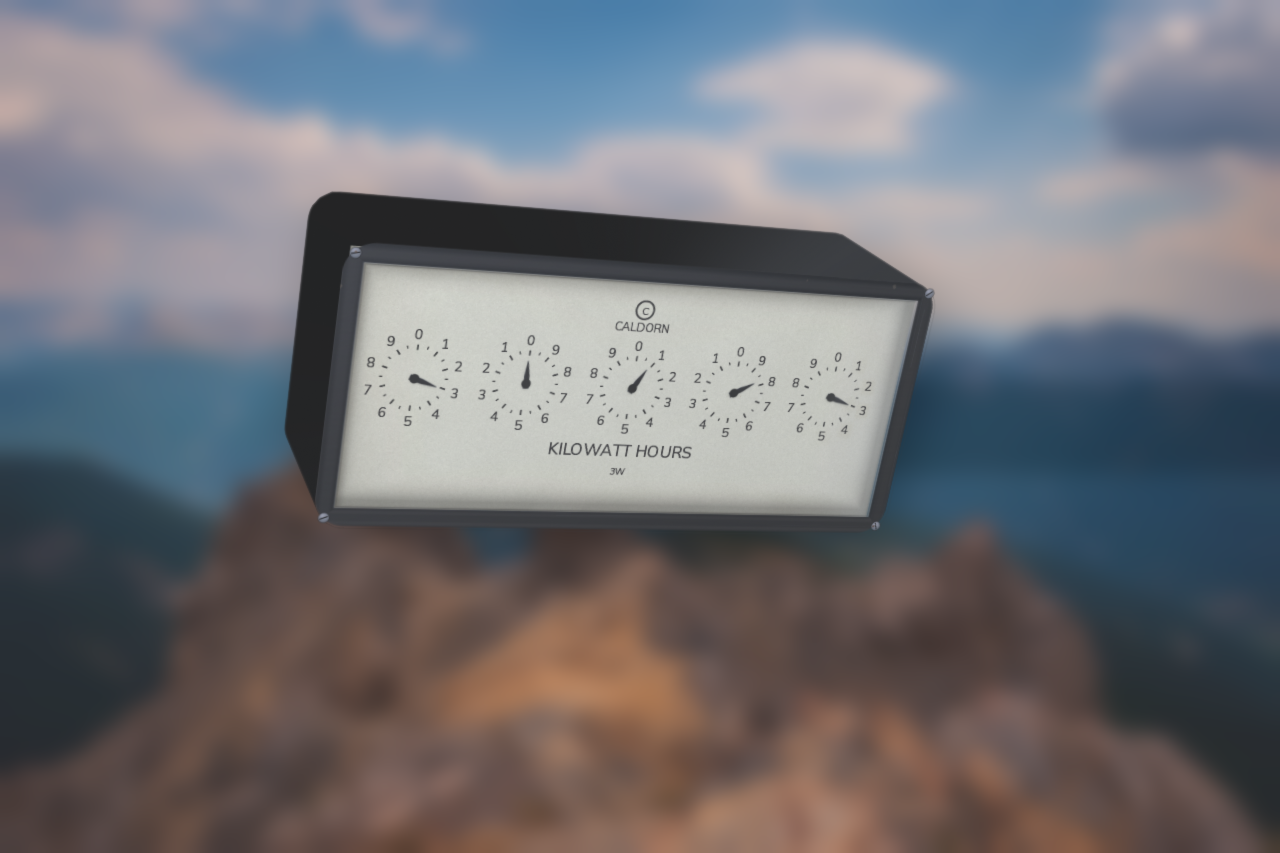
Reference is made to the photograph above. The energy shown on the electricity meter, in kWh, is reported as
30083 kWh
